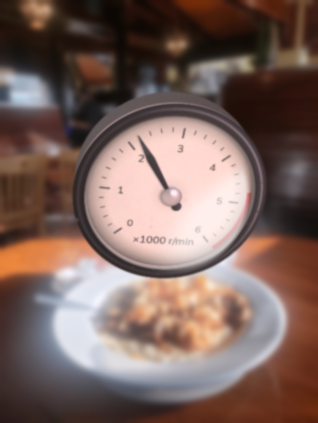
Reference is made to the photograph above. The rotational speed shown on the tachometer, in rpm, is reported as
2200 rpm
